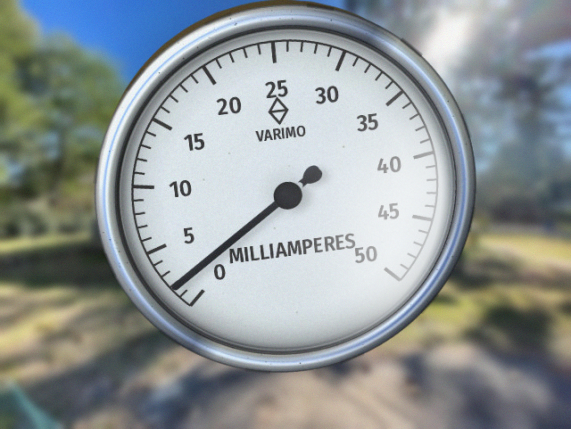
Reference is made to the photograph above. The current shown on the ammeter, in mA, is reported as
2 mA
